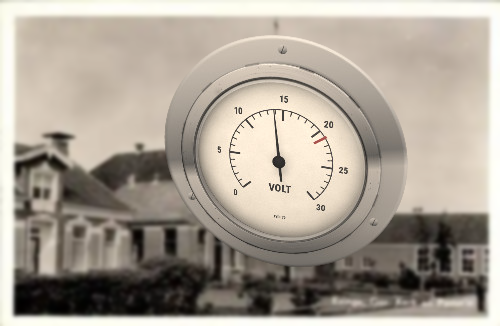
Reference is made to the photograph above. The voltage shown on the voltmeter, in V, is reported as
14 V
